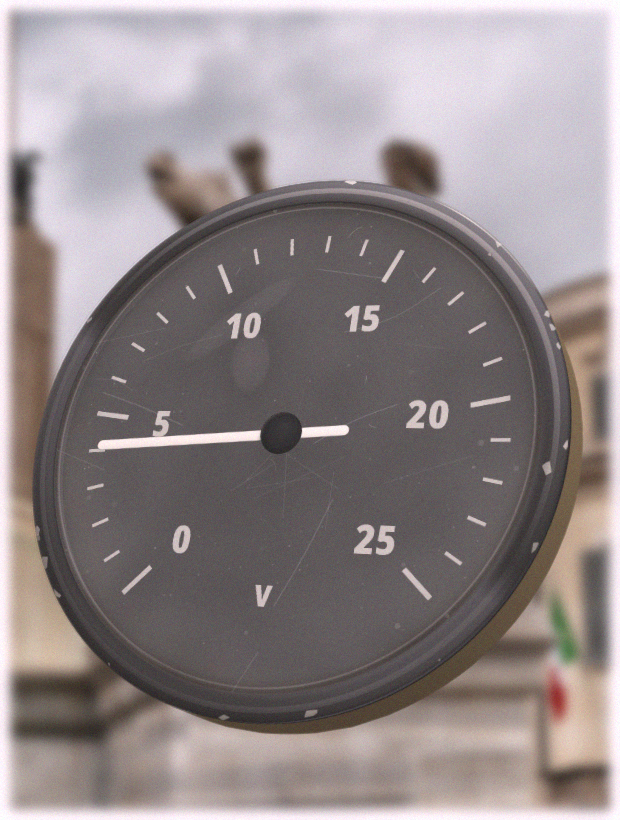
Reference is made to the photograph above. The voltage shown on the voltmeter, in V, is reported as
4 V
